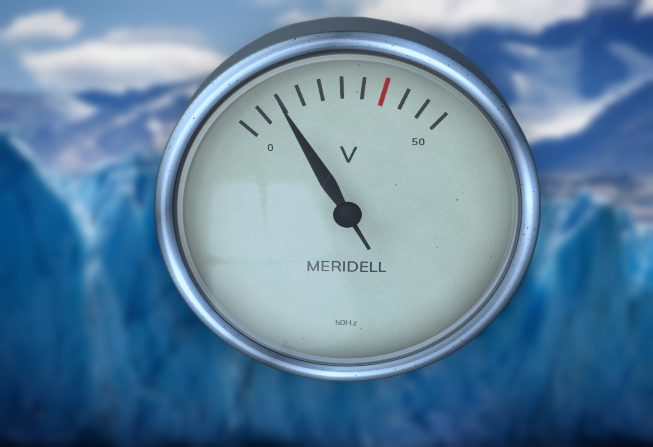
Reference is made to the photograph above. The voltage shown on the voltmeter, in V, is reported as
10 V
